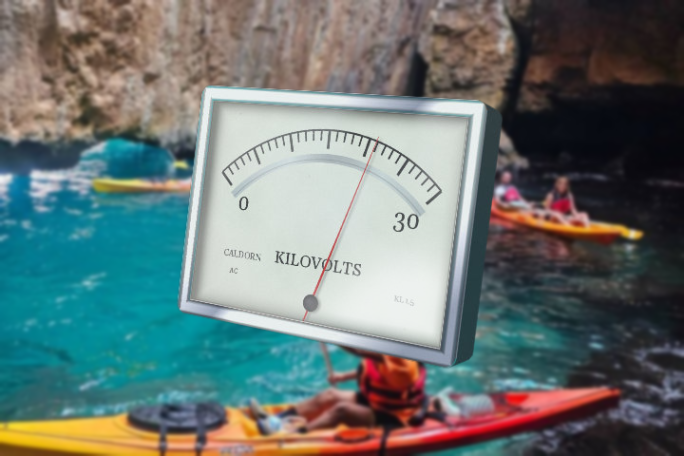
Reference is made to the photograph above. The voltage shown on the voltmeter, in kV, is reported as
21 kV
